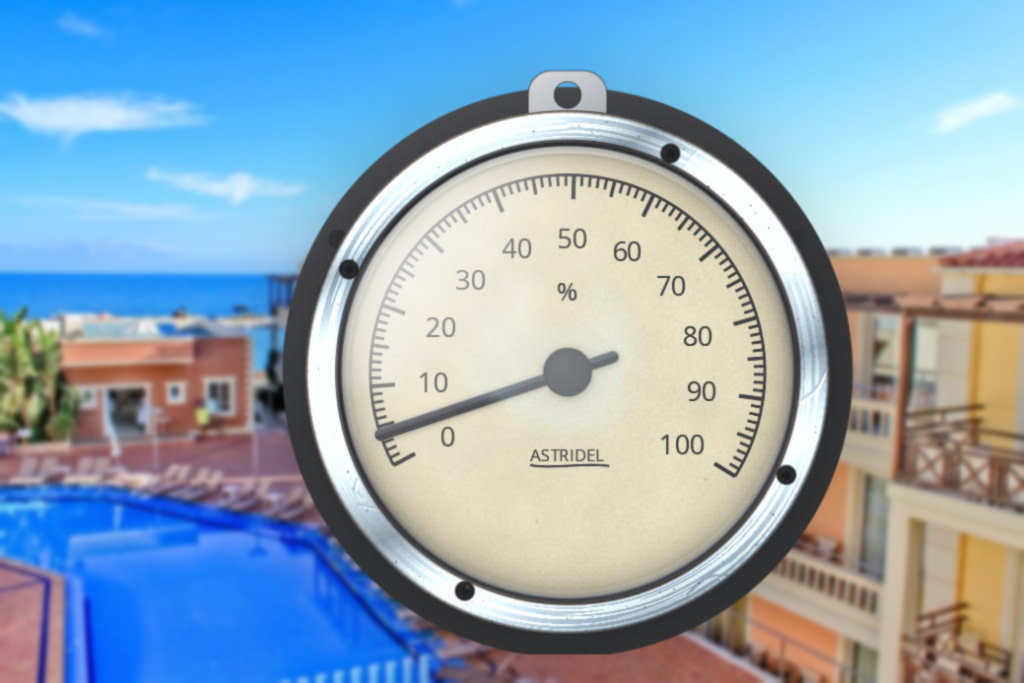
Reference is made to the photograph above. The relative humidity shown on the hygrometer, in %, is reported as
4 %
